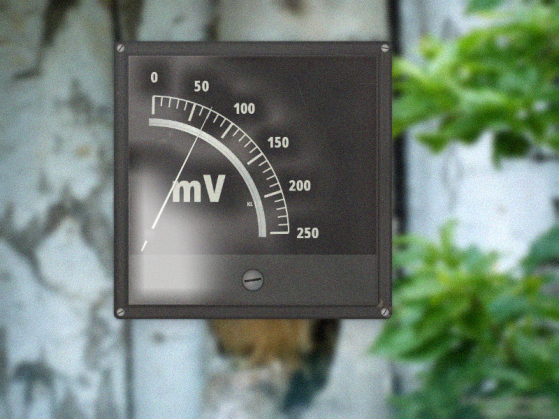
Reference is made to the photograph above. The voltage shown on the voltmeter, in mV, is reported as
70 mV
